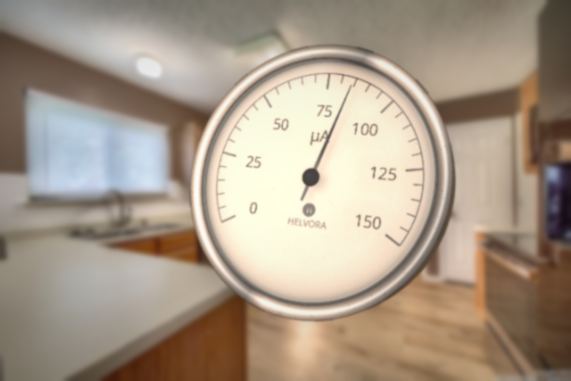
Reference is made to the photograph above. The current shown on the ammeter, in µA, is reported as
85 µA
